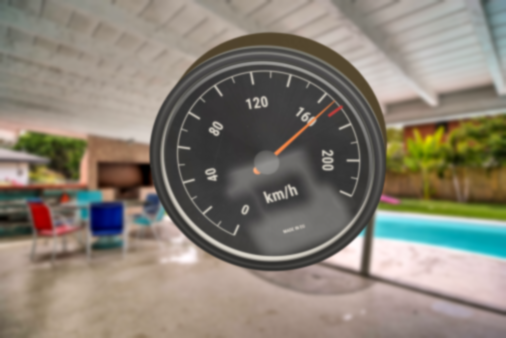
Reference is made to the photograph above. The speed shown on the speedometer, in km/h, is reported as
165 km/h
